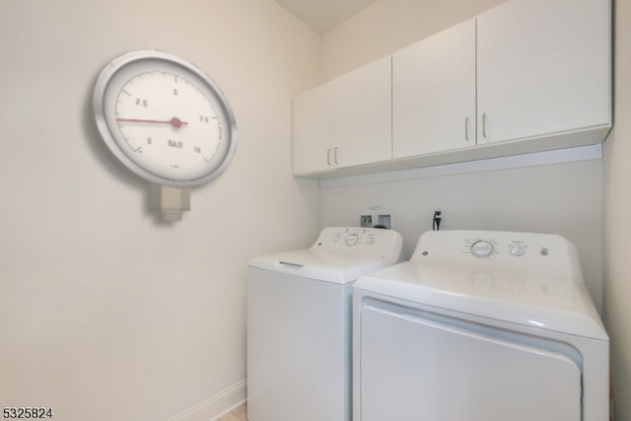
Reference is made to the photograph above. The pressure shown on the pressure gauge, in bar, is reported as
1.25 bar
